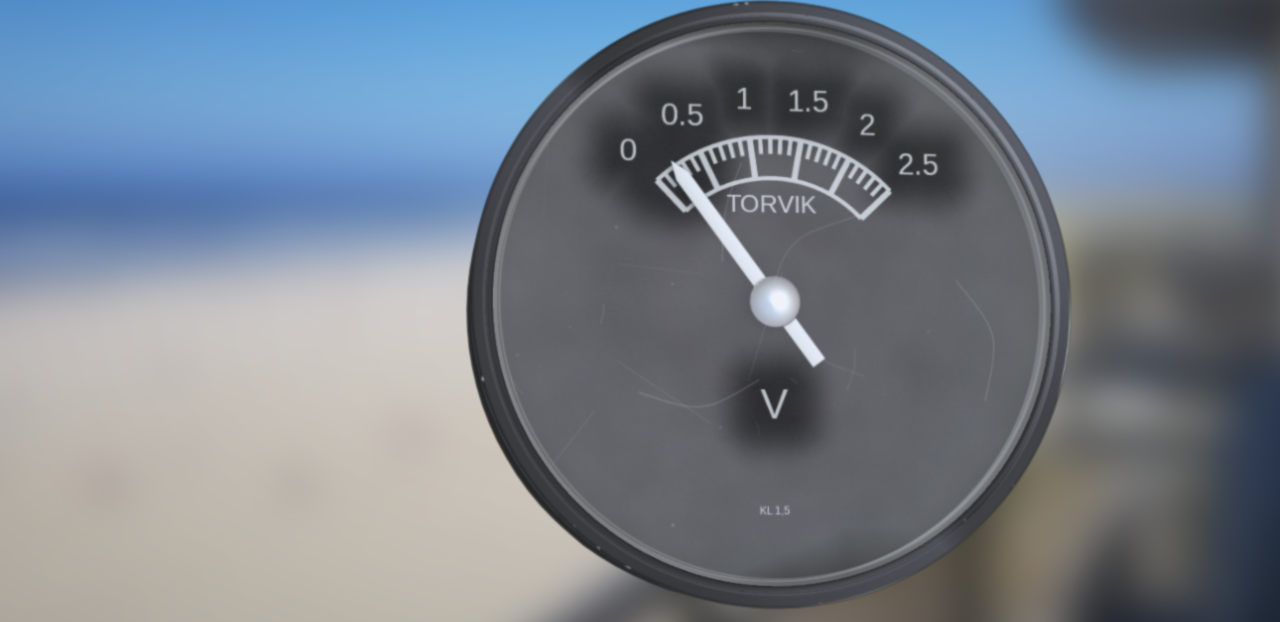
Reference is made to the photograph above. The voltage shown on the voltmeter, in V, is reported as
0.2 V
